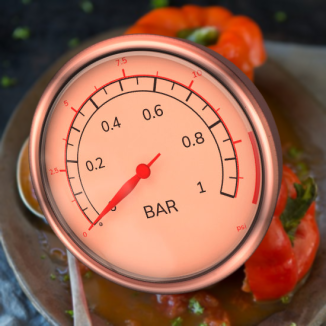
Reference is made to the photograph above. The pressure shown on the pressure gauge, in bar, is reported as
0 bar
